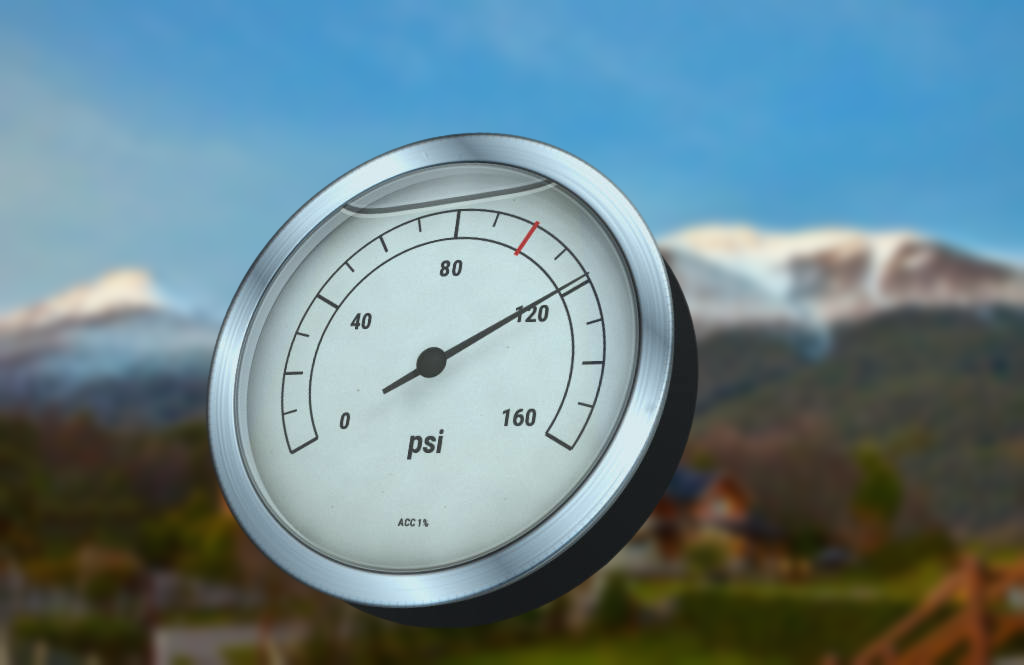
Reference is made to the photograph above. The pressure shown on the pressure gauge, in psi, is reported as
120 psi
